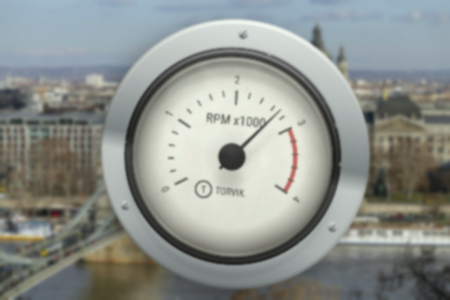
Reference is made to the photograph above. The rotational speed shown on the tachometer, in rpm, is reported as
2700 rpm
